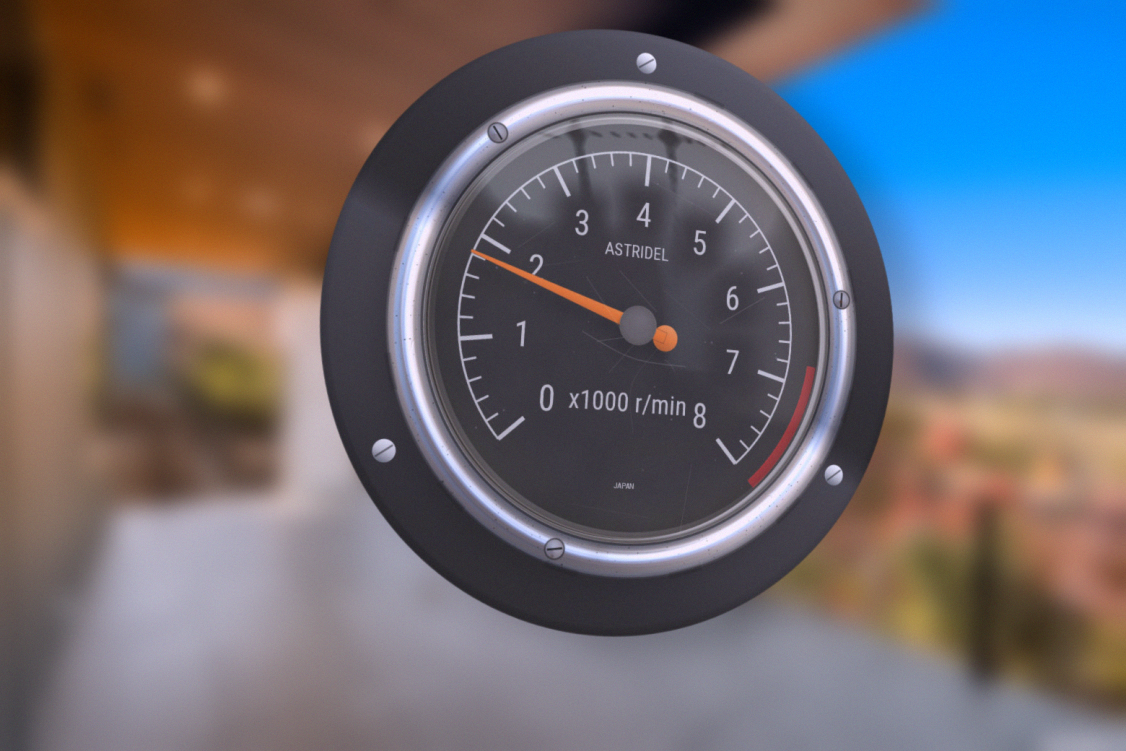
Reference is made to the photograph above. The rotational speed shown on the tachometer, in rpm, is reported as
1800 rpm
